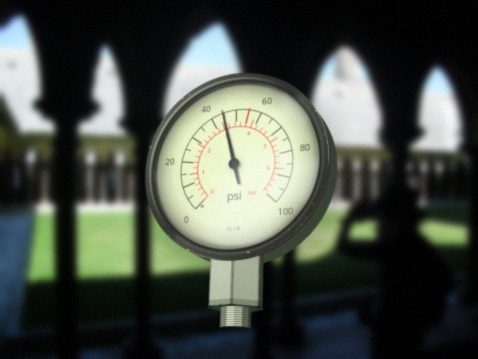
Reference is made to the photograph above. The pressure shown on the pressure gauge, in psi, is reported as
45 psi
